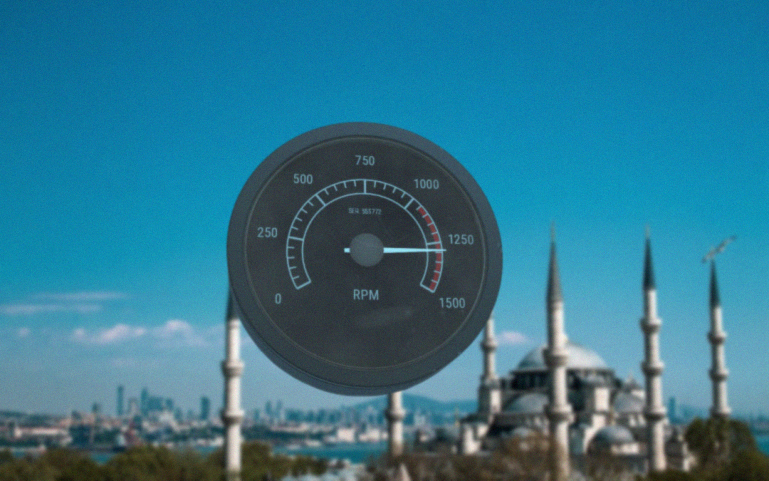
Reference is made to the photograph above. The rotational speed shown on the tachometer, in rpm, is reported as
1300 rpm
